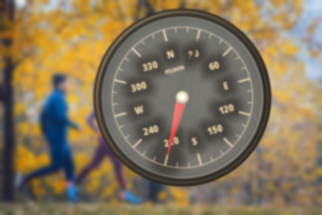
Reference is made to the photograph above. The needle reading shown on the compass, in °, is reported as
210 °
